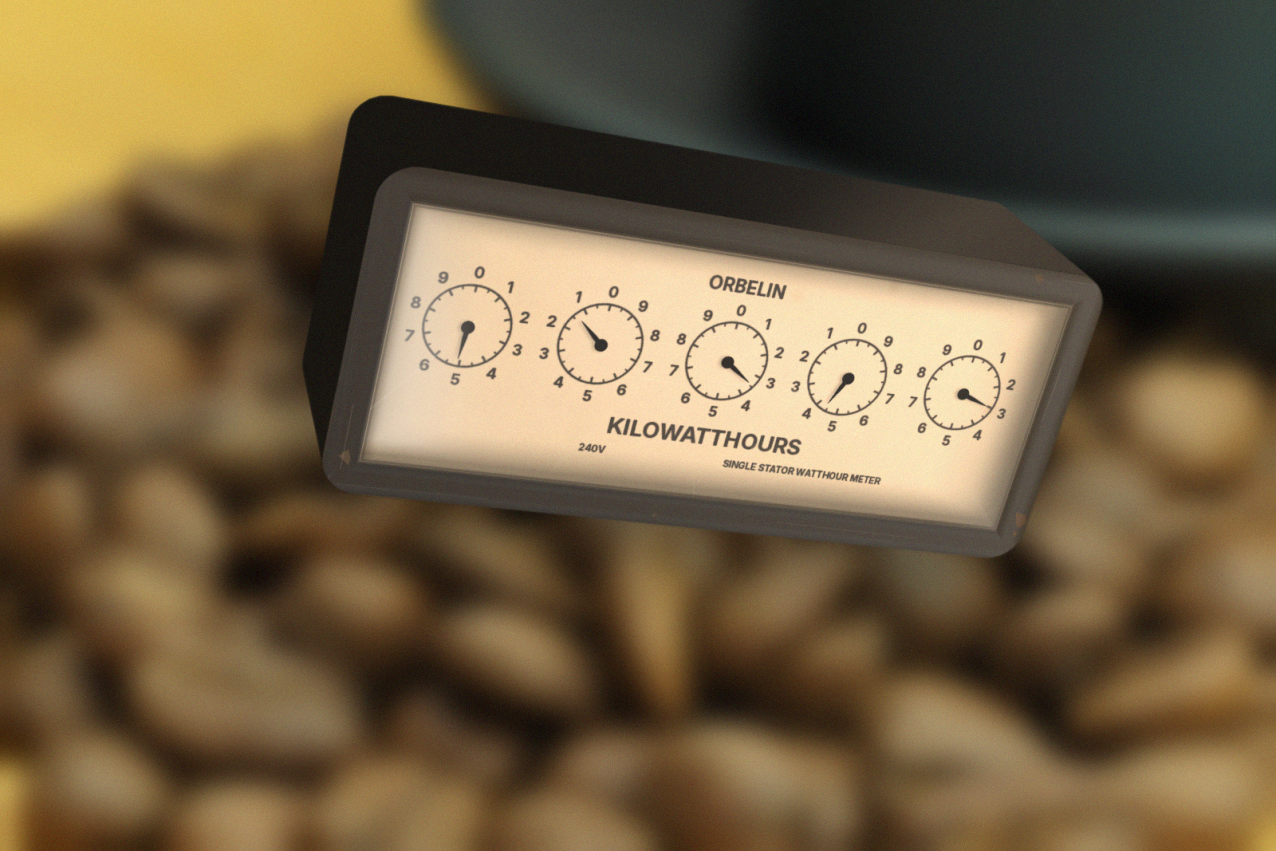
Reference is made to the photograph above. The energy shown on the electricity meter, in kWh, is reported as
51343 kWh
